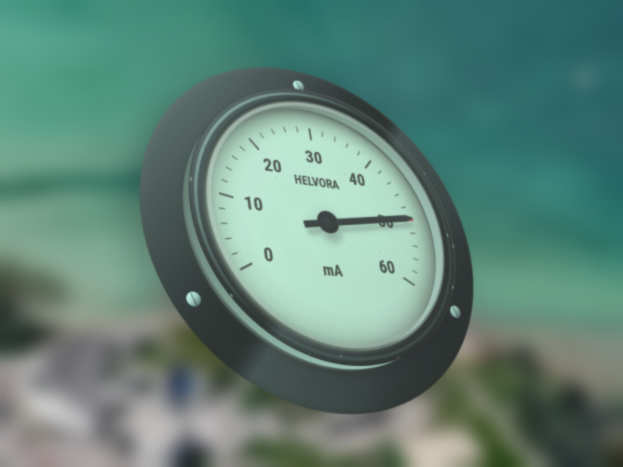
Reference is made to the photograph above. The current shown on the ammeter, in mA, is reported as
50 mA
